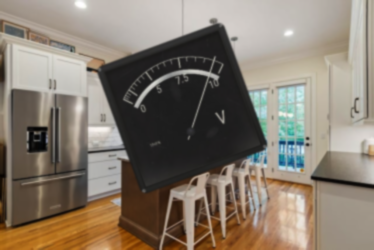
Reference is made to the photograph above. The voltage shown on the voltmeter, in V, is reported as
9.5 V
